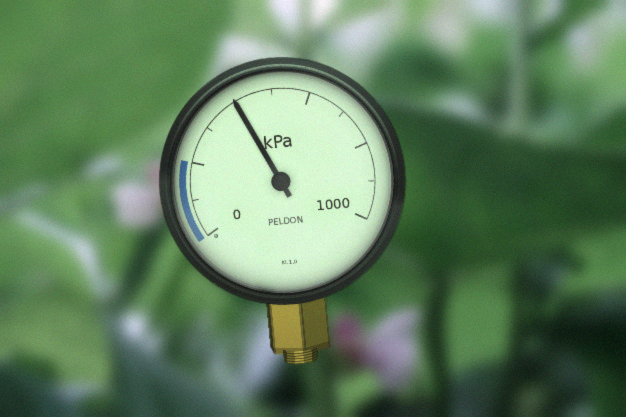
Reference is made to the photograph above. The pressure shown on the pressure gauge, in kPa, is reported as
400 kPa
